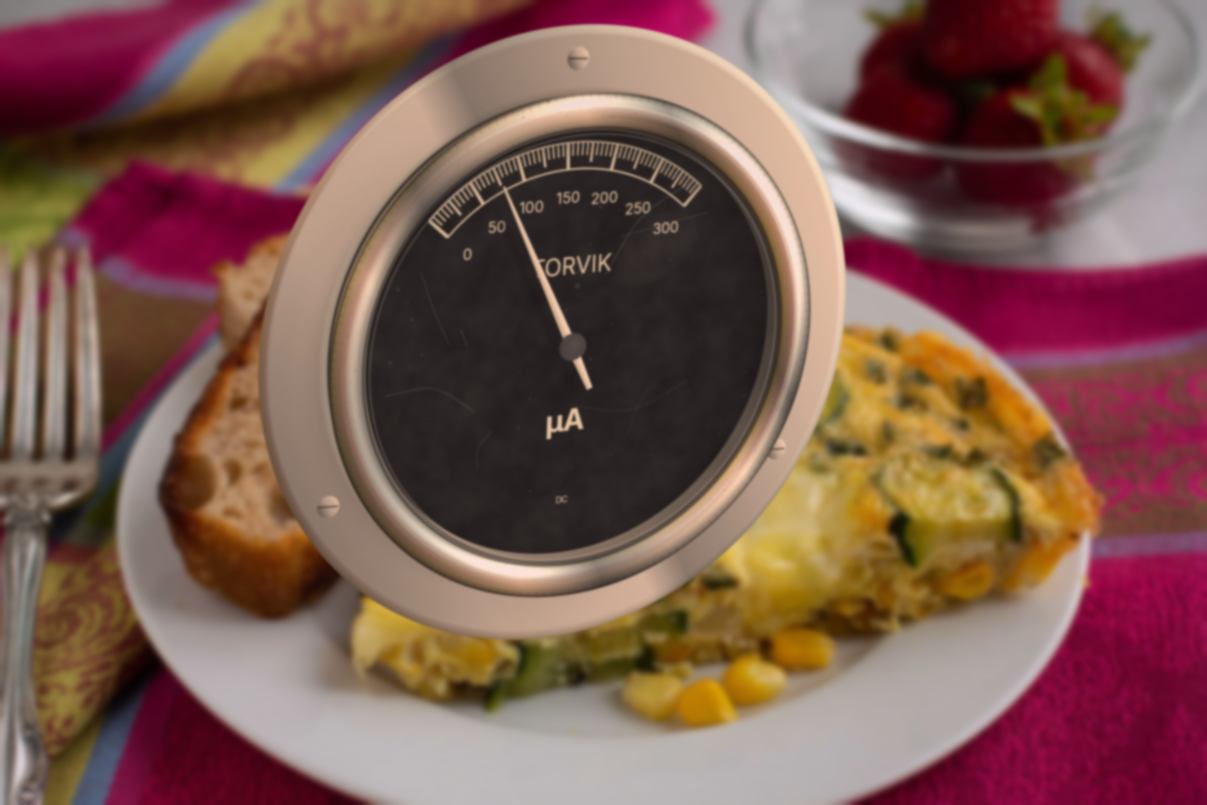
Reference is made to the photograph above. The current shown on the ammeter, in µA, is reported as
75 µA
